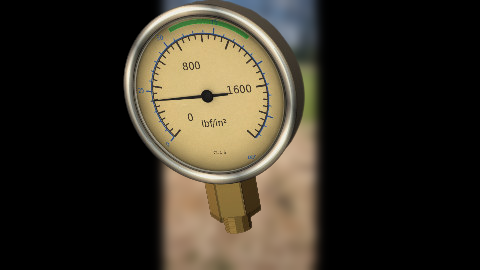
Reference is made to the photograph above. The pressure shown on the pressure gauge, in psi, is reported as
300 psi
